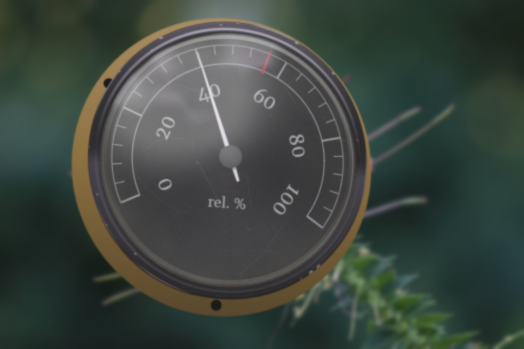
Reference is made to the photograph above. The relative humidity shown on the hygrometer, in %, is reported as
40 %
